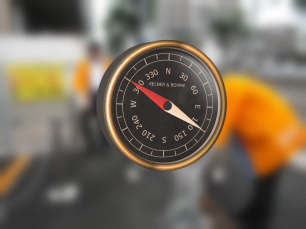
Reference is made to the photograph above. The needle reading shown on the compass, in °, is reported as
300 °
